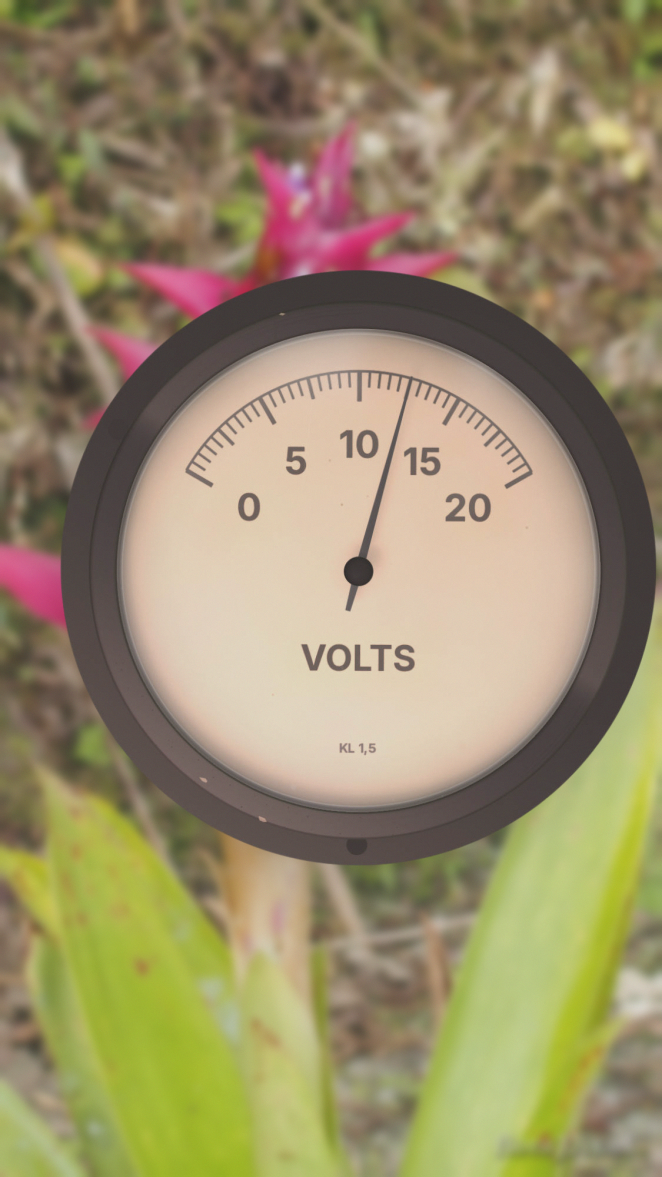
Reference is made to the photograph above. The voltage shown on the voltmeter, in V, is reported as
12.5 V
